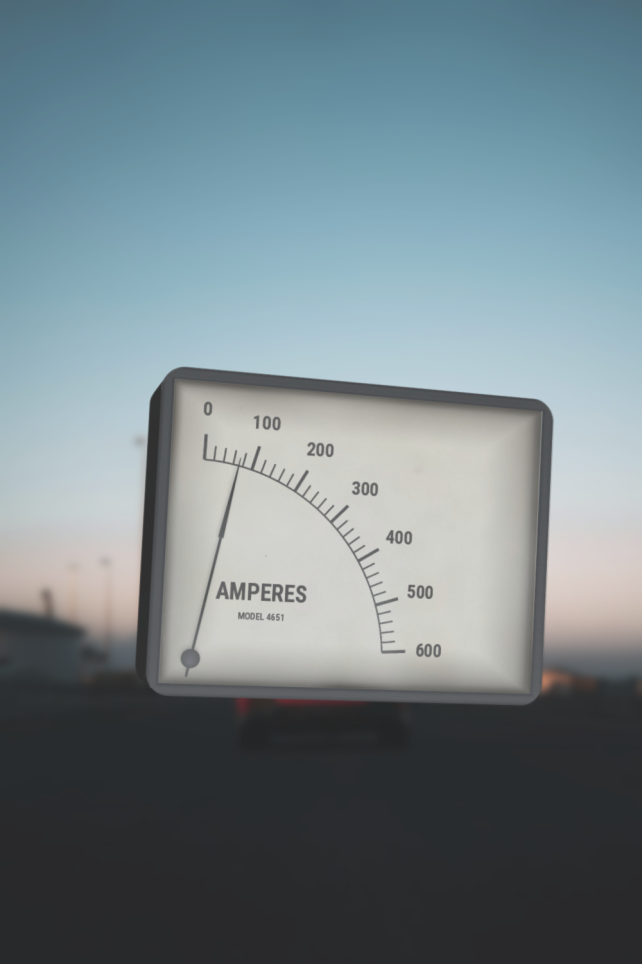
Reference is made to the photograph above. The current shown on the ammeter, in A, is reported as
70 A
